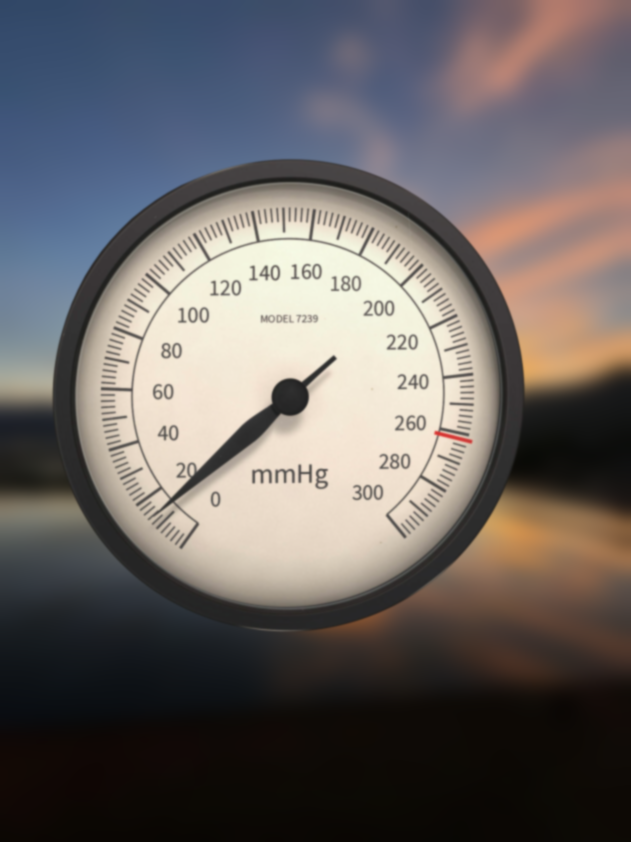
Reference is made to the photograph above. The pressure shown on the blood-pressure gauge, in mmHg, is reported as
14 mmHg
